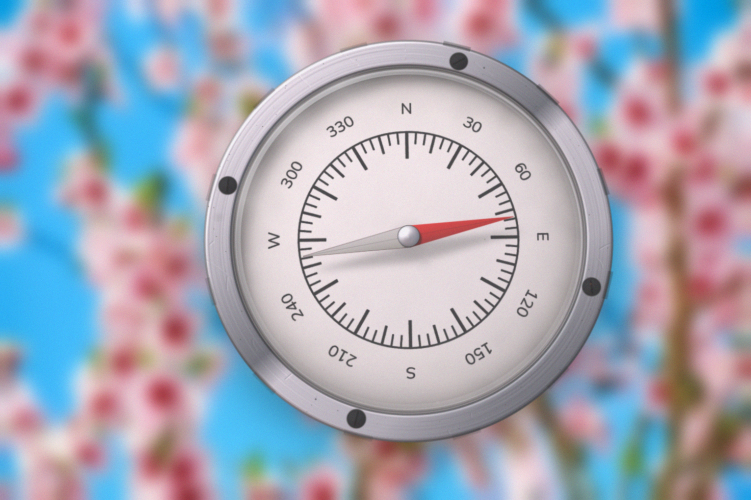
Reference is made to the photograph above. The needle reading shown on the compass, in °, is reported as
80 °
